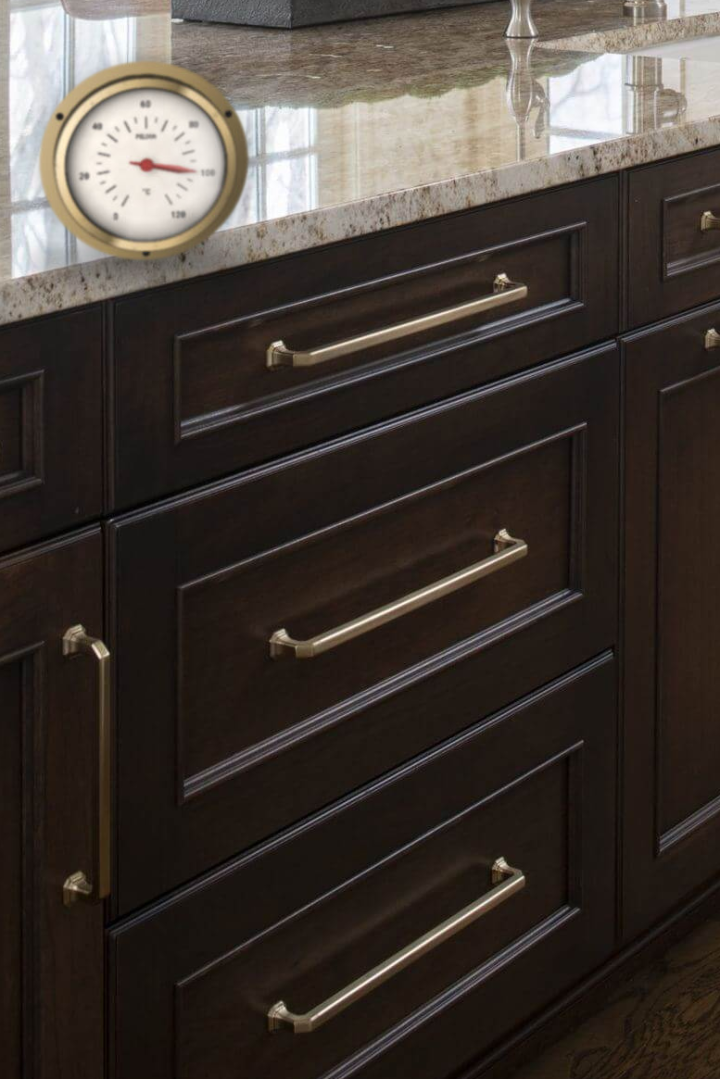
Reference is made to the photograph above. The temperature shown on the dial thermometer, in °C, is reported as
100 °C
